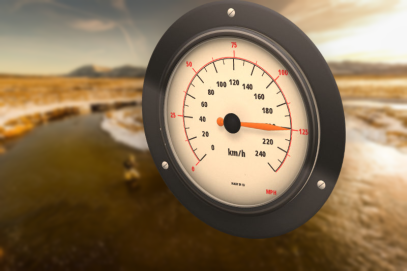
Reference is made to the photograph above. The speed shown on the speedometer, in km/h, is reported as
200 km/h
